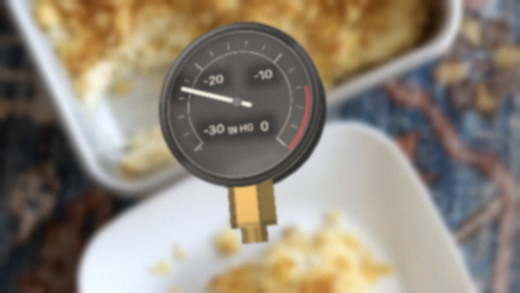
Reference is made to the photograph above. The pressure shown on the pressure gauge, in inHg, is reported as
-23 inHg
